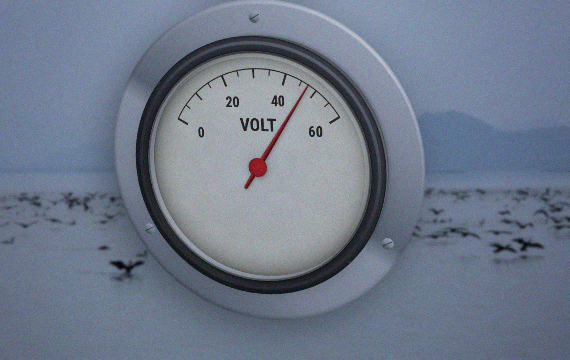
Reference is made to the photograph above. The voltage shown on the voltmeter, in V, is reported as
47.5 V
